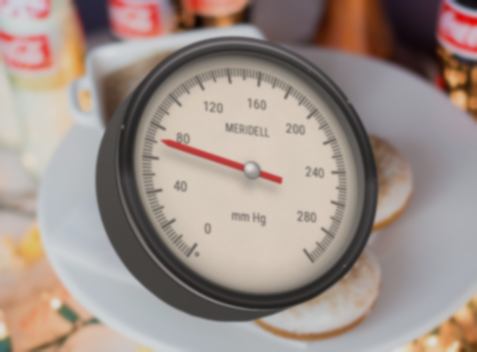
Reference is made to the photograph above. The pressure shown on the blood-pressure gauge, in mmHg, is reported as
70 mmHg
